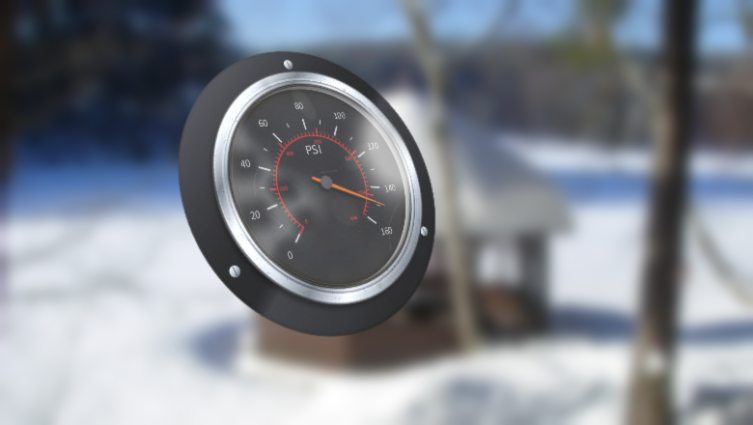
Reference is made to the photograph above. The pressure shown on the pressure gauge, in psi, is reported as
150 psi
